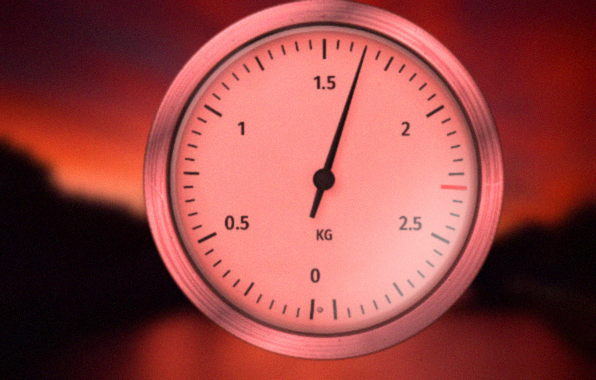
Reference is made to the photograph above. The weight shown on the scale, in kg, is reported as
1.65 kg
